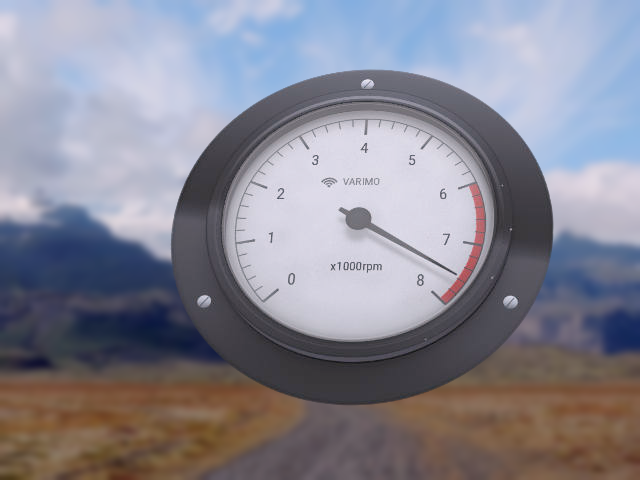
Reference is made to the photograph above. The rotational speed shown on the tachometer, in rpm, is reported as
7600 rpm
